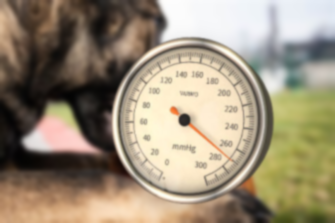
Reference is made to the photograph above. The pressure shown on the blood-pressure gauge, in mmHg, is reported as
270 mmHg
